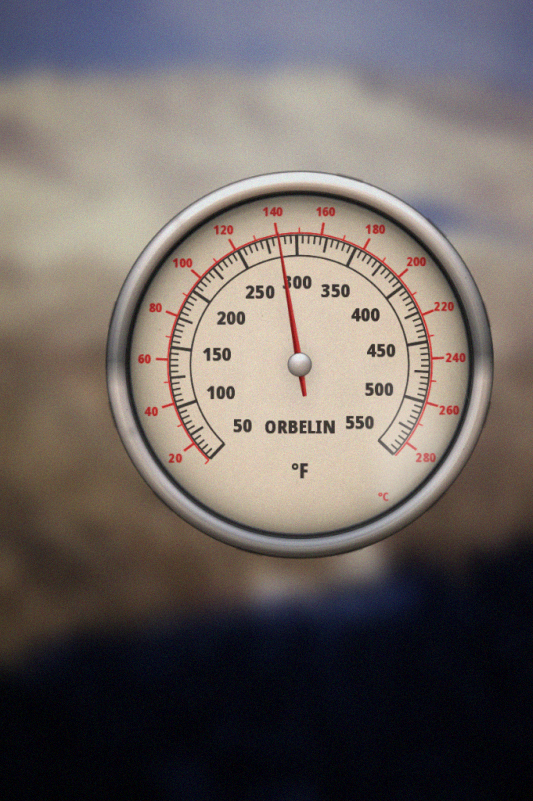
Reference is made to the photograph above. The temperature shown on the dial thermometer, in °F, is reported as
285 °F
